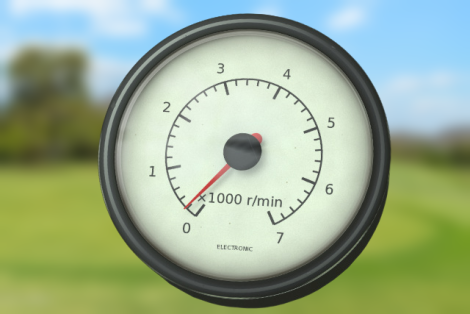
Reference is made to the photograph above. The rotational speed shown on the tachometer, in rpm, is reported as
200 rpm
